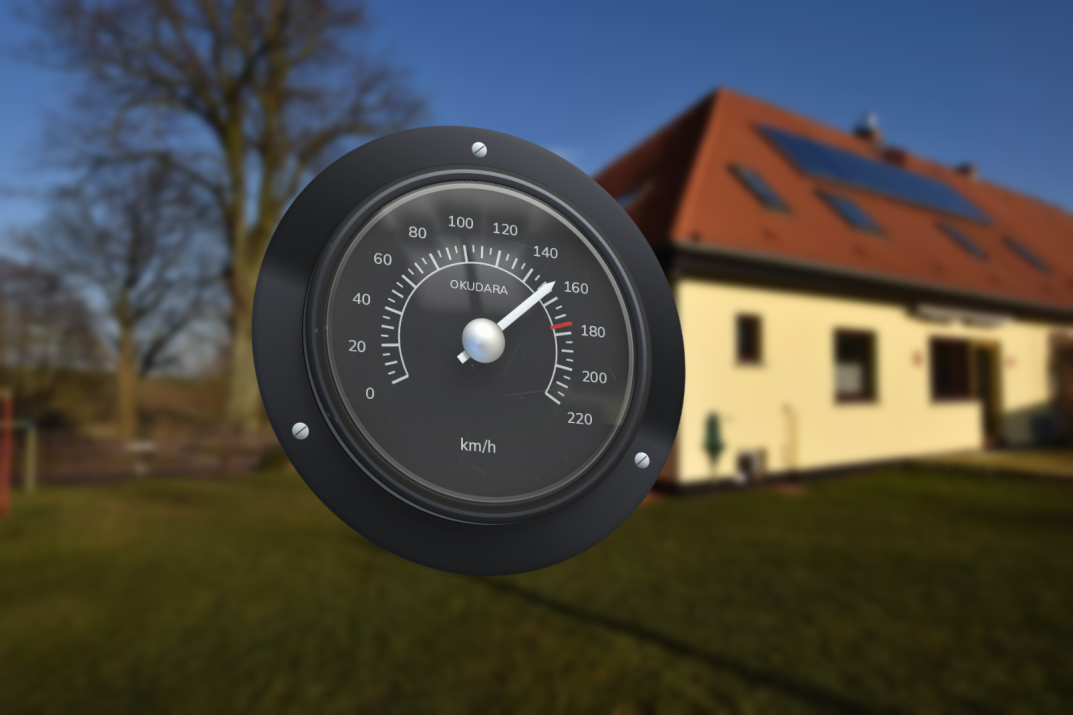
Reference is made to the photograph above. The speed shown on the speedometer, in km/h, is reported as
152.5 km/h
